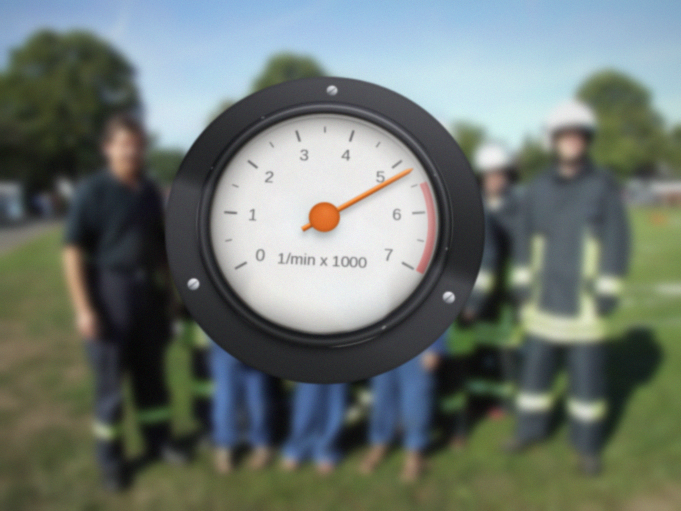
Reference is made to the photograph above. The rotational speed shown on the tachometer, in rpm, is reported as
5250 rpm
